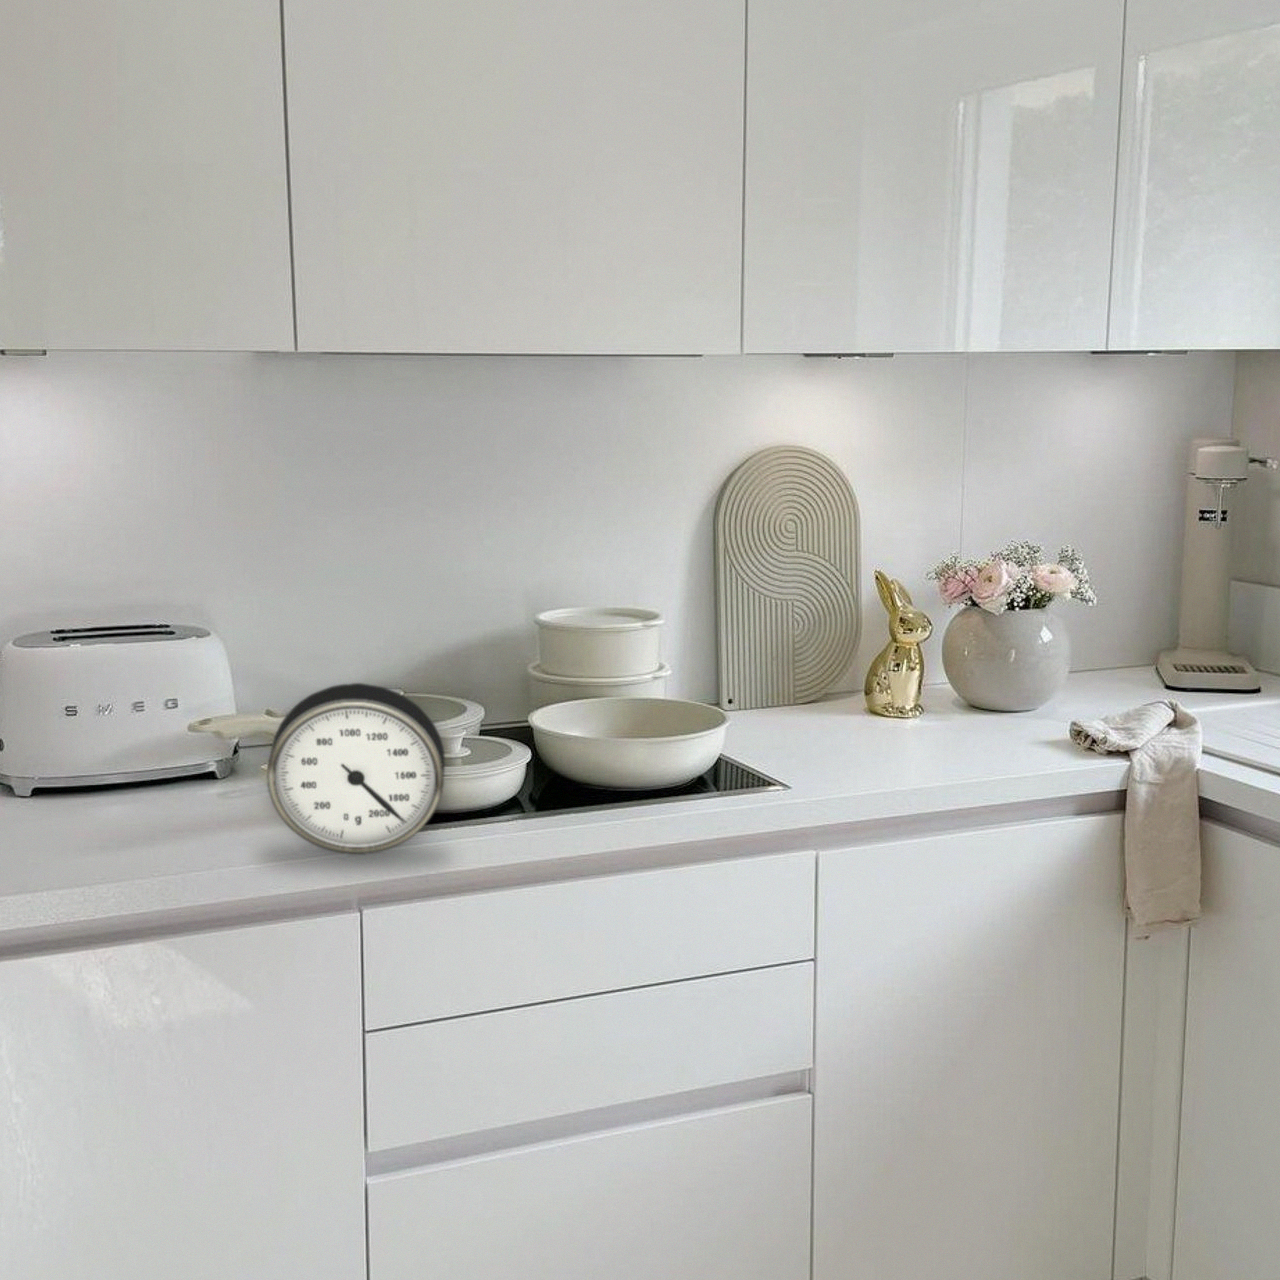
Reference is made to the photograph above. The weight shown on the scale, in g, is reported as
1900 g
